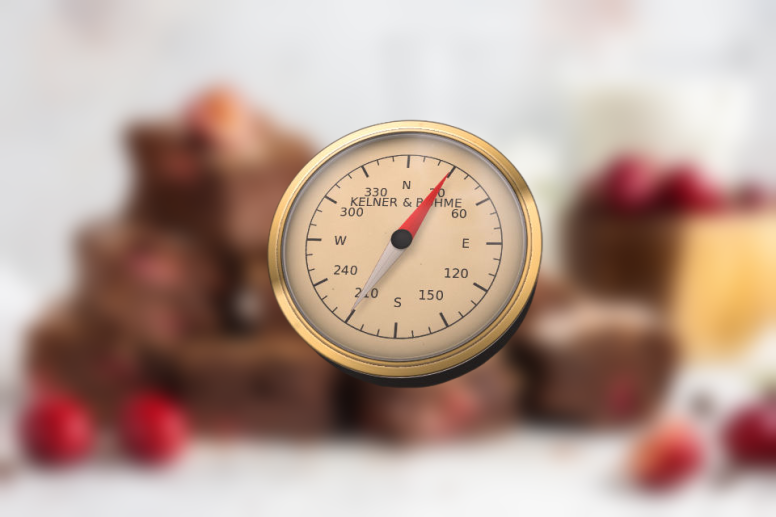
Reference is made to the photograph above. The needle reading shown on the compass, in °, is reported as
30 °
